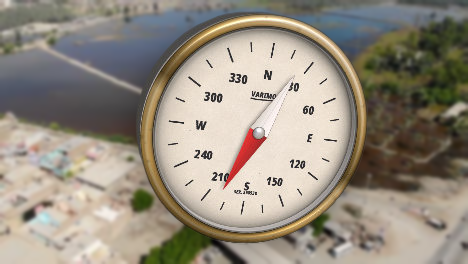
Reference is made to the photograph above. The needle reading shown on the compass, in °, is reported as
202.5 °
